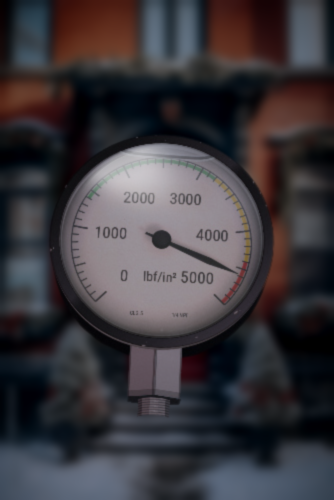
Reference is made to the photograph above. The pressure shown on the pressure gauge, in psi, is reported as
4600 psi
